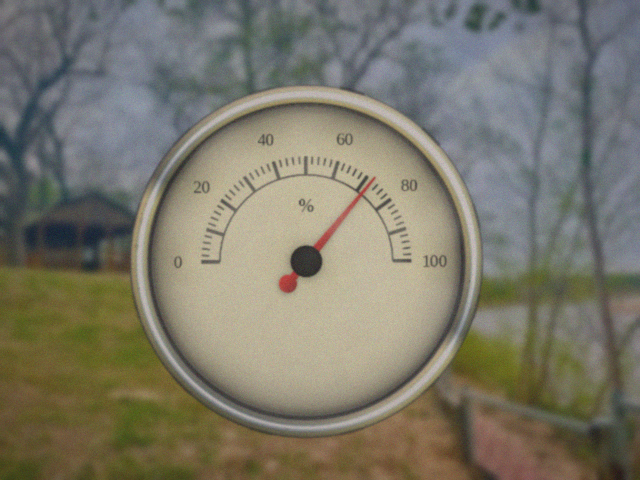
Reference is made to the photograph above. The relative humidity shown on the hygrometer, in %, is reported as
72 %
